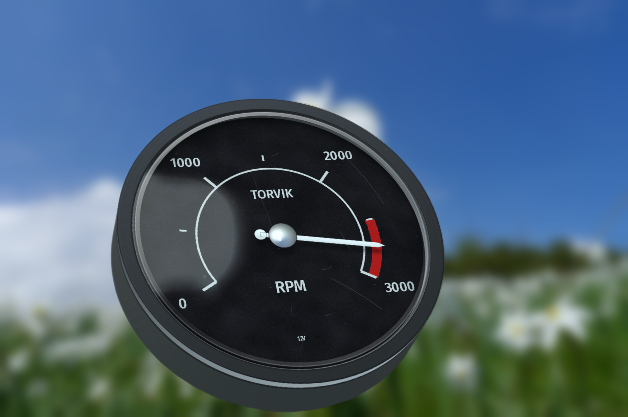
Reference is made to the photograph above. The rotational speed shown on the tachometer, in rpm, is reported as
2750 rpm
